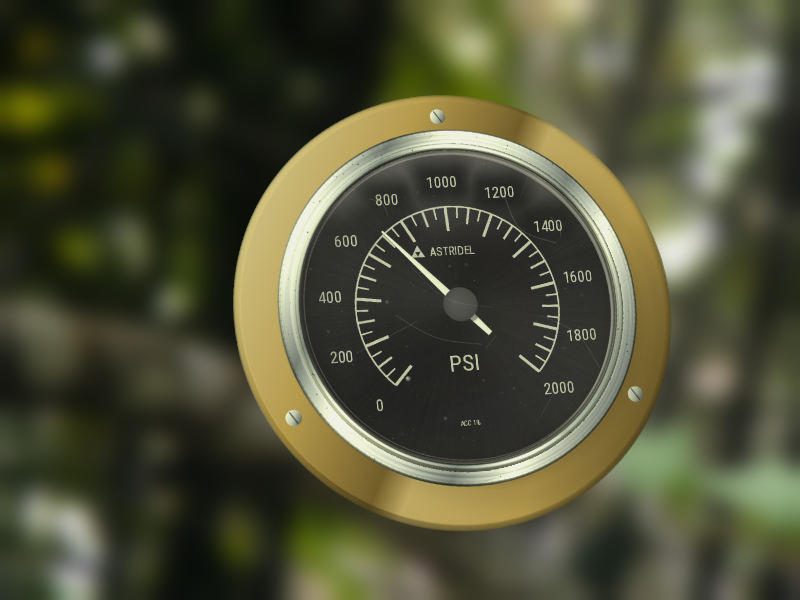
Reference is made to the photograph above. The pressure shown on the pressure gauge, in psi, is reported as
700 psi
